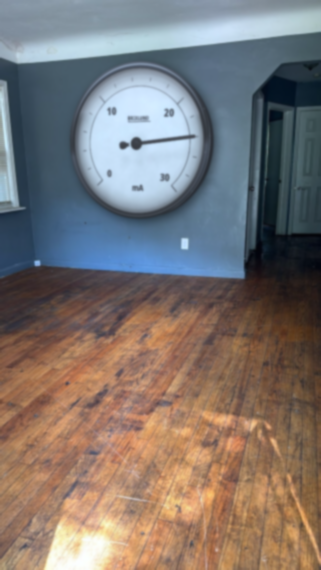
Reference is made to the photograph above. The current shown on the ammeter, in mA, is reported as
24 mA
